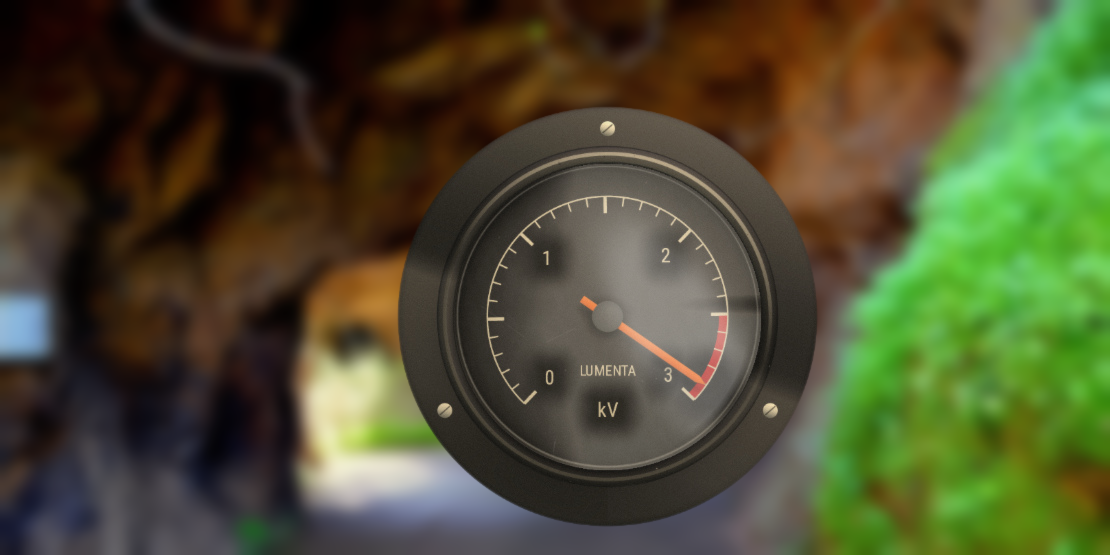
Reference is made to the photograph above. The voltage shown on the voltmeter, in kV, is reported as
2.9 kV
